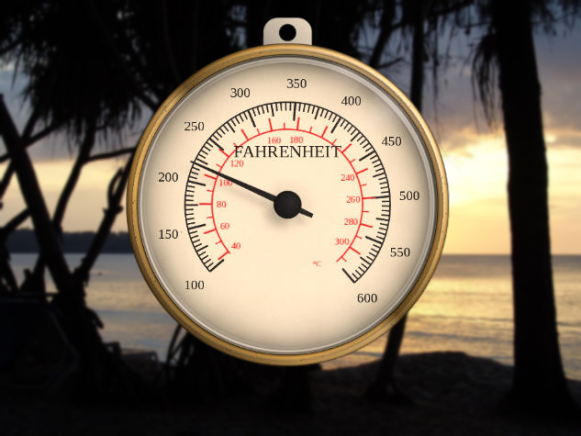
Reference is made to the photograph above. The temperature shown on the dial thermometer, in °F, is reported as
220 °F
